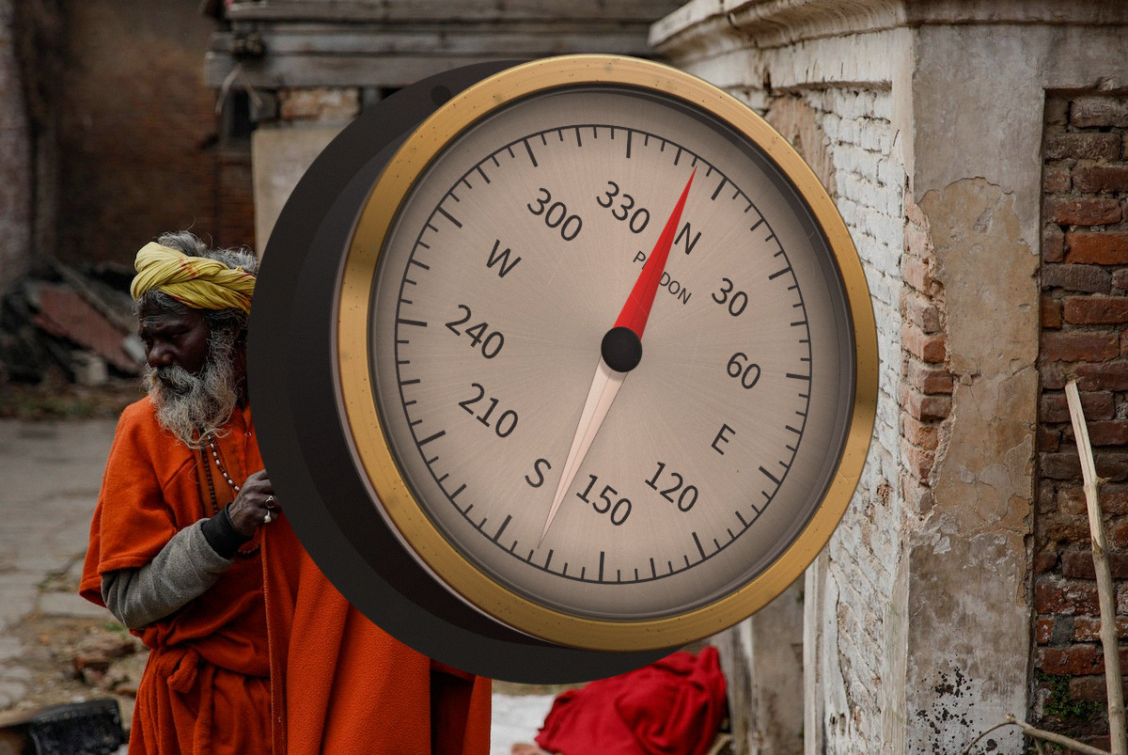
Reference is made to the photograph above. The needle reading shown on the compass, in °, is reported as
350 °
